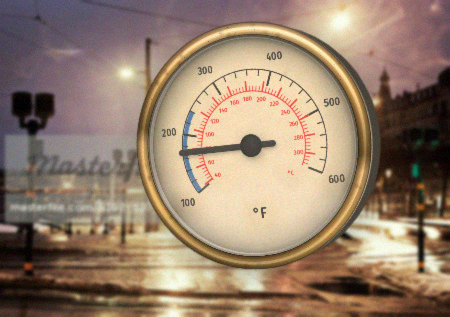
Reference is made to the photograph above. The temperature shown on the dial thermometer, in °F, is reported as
170 °F
